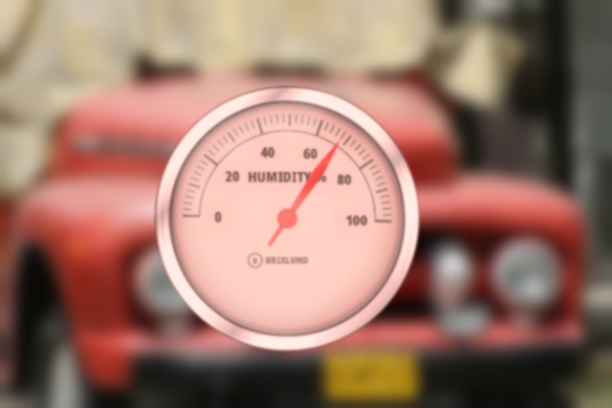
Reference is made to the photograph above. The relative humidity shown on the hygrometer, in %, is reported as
68 %
